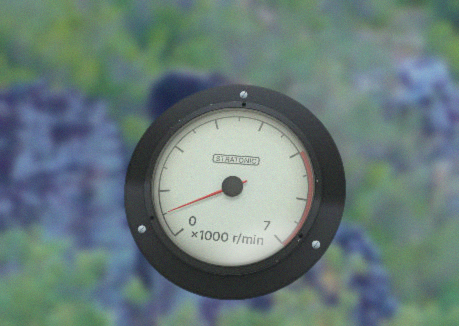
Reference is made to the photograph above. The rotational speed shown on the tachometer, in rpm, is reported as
500 rpm
